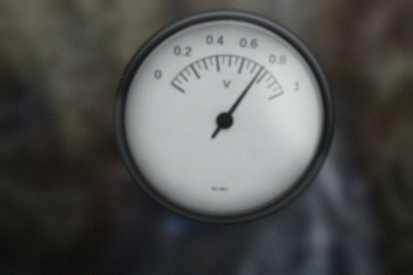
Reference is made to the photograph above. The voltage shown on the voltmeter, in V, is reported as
0.75 V
